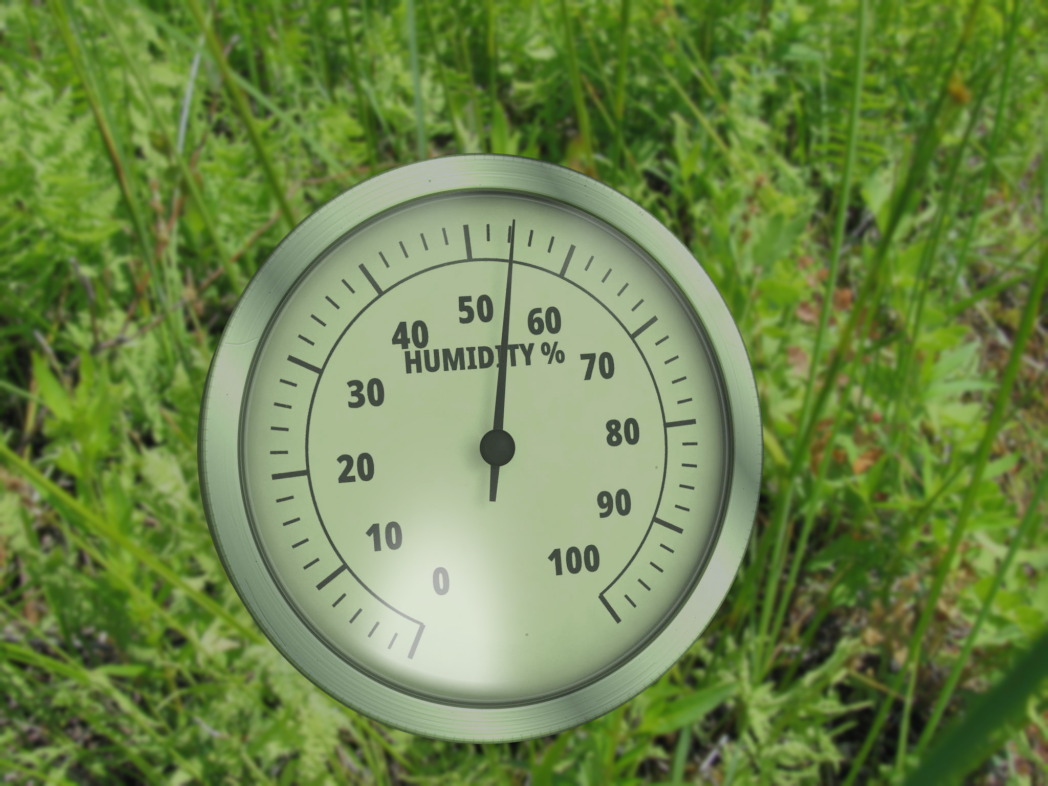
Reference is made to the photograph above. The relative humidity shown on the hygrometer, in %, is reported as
54 %
